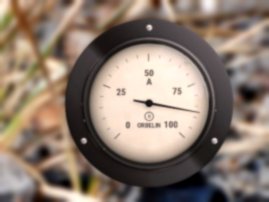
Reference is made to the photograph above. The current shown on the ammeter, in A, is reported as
87.5 A
